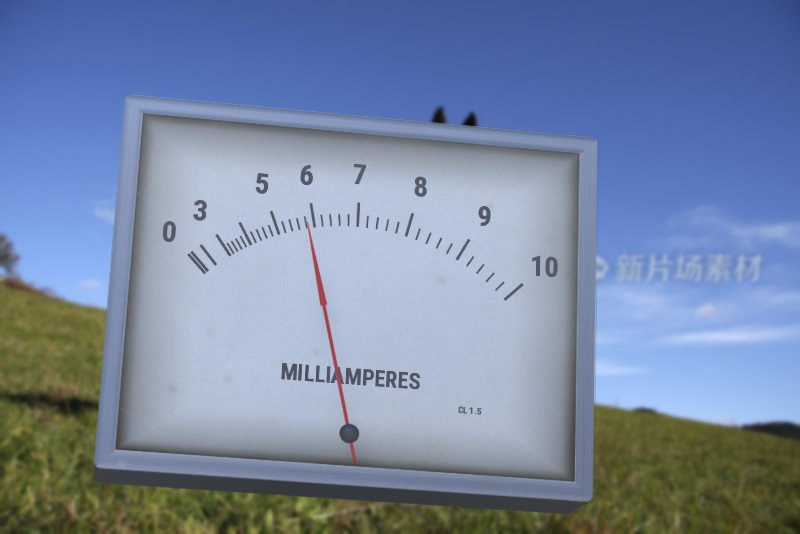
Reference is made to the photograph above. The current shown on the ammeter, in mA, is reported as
5.8 mA
